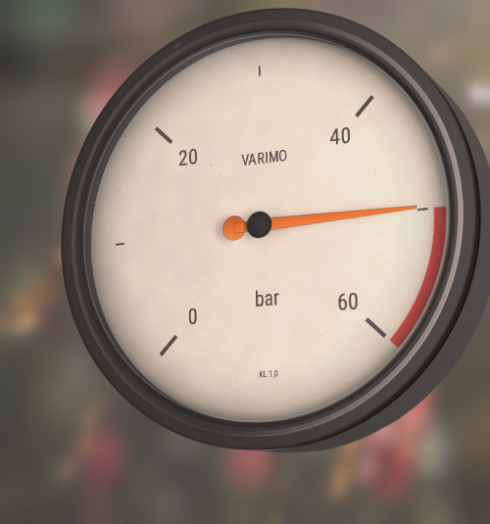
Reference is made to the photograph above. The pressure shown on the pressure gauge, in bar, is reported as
50 bar
